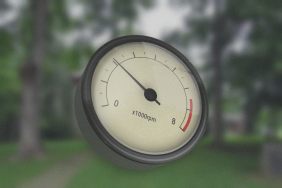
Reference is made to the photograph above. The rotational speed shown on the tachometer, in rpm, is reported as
2000 rpm
